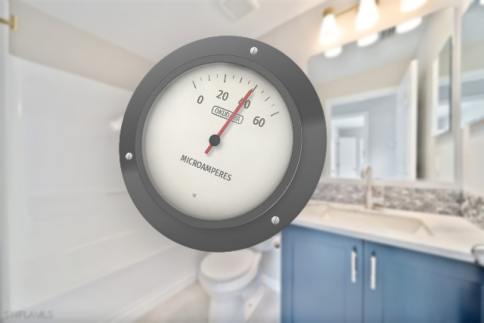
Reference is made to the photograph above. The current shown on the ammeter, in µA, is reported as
40 µA
